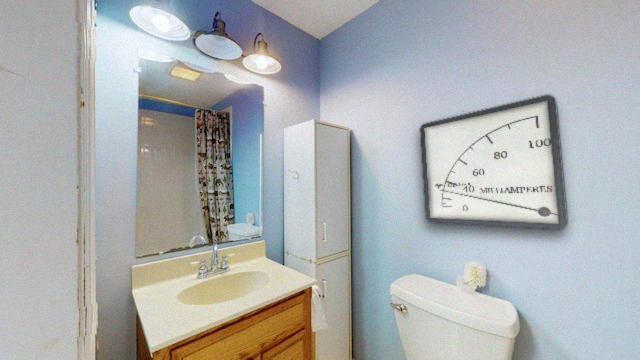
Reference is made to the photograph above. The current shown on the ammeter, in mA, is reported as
30 mA
